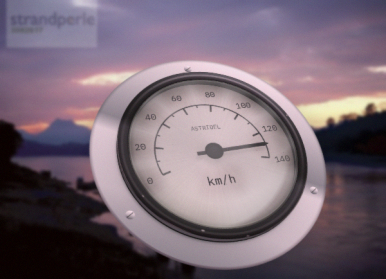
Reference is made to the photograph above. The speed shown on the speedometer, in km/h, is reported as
130 km/h
